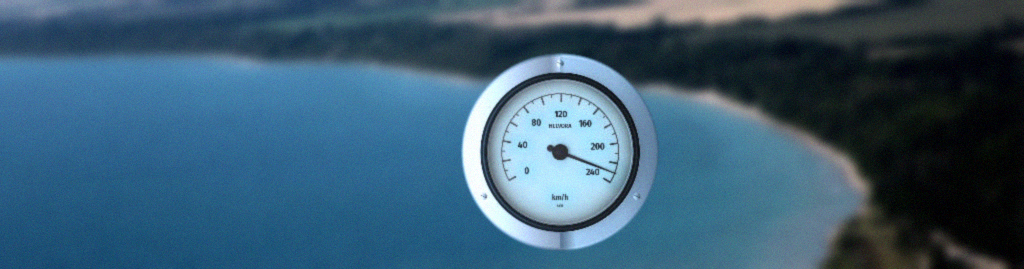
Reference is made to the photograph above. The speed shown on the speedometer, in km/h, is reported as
230 km/h
